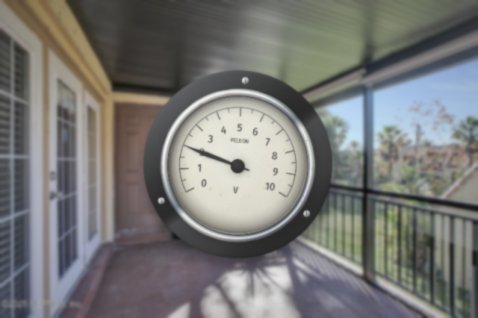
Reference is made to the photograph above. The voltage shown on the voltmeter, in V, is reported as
2 V
